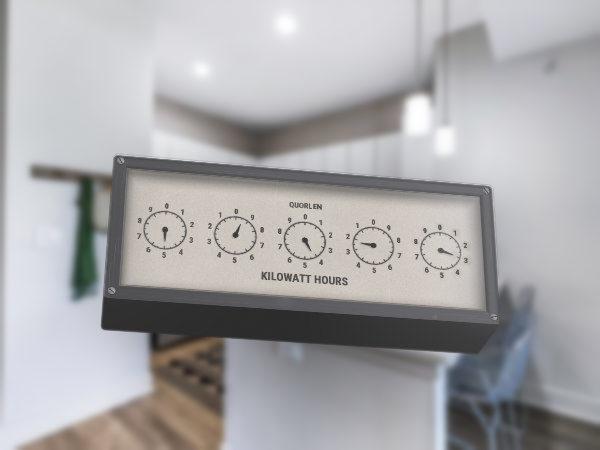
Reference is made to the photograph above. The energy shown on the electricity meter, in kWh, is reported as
49423 kWh
